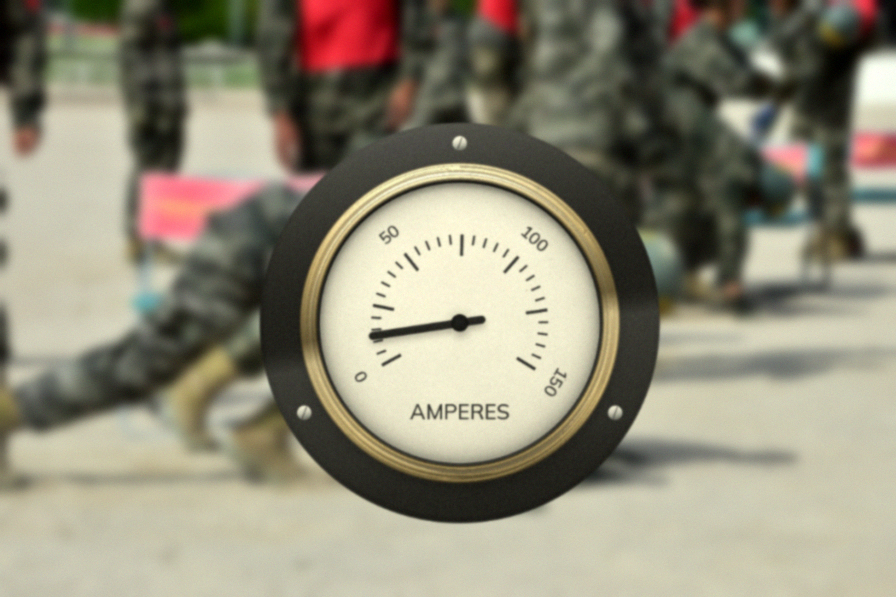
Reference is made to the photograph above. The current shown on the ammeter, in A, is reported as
12.5 A
